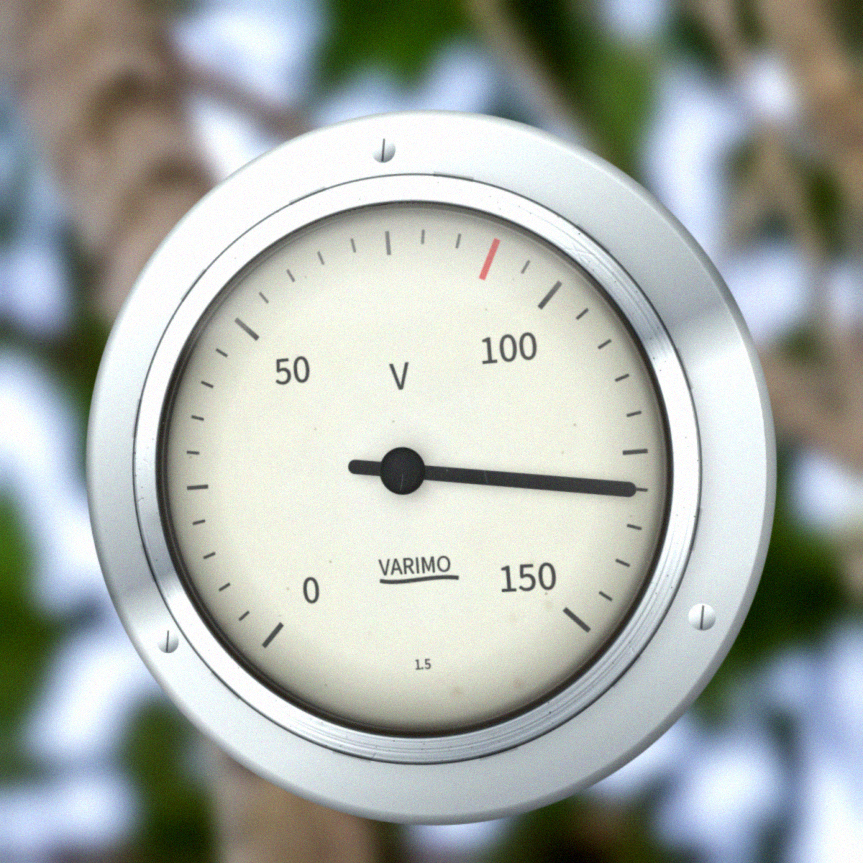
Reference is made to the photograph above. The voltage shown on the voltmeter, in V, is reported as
130 V
